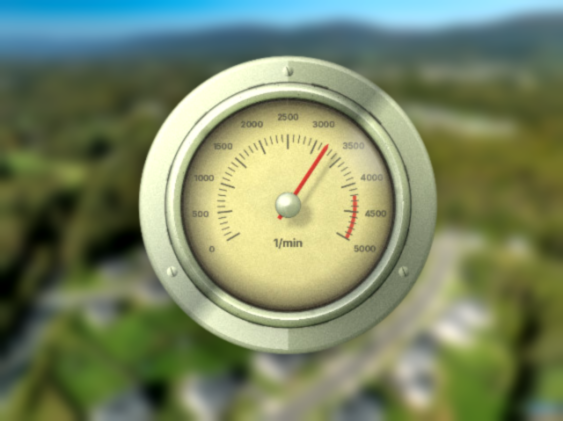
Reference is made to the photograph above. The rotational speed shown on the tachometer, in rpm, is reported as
3200 rpm
